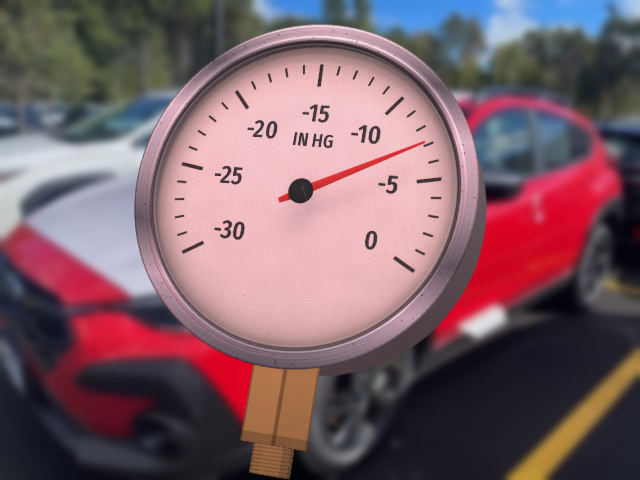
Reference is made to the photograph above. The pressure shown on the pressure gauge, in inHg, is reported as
-7 inHg
